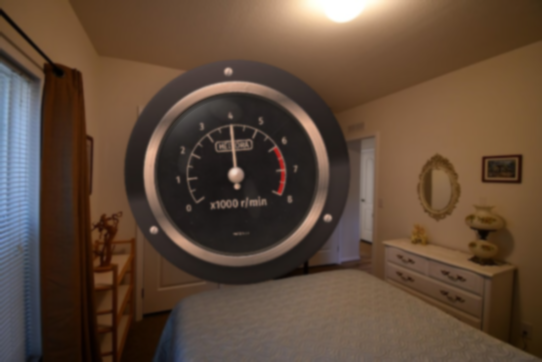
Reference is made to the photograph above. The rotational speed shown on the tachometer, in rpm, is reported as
4000 rpm
